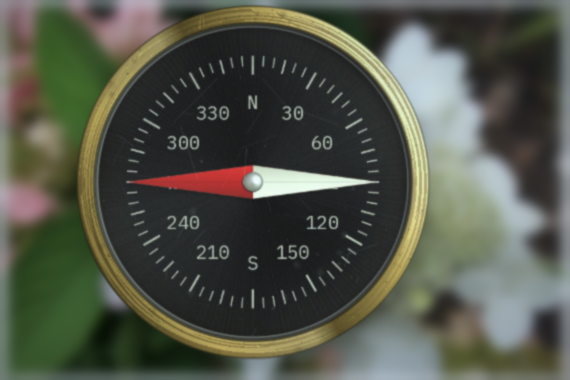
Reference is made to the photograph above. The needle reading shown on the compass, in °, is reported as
270 °
